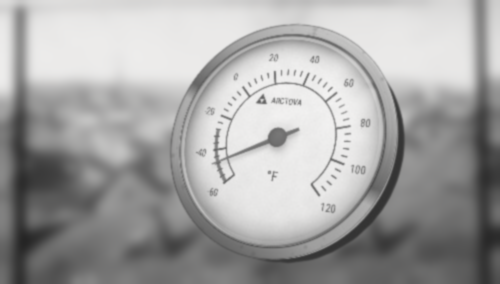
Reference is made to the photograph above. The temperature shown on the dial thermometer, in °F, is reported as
-48 °F
